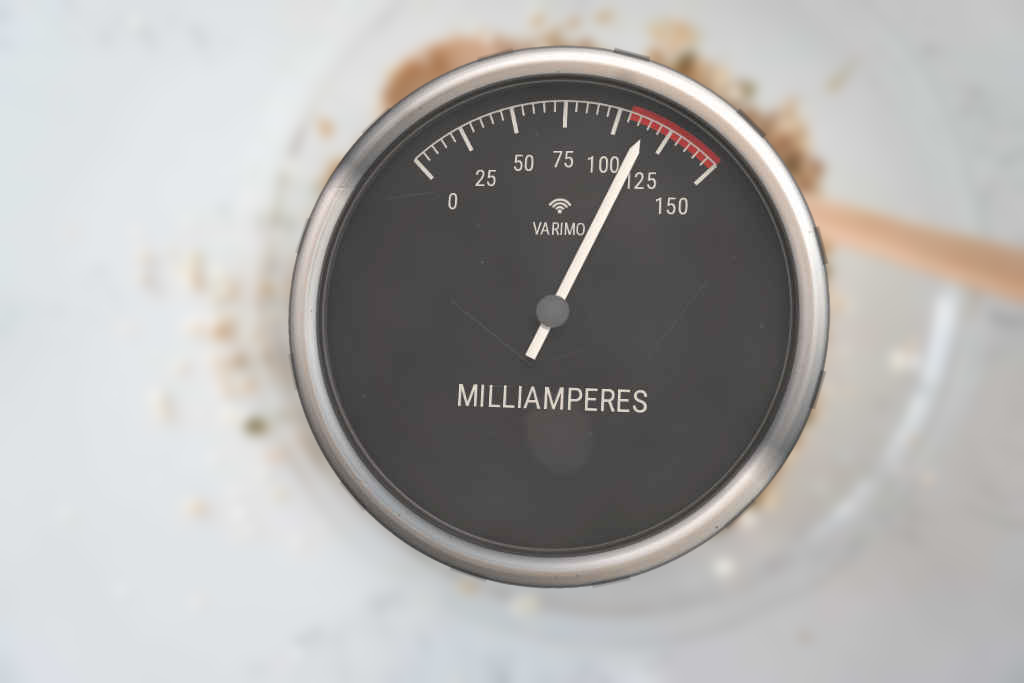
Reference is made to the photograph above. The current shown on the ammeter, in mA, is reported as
115 mA
